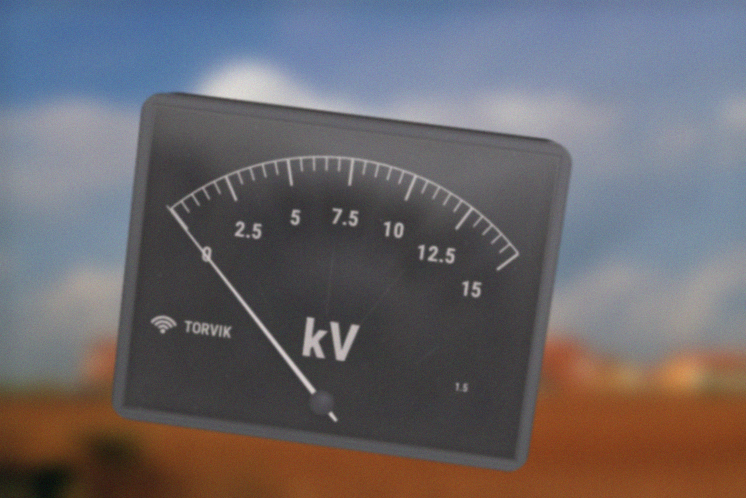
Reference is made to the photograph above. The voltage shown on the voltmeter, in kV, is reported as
0 kV
